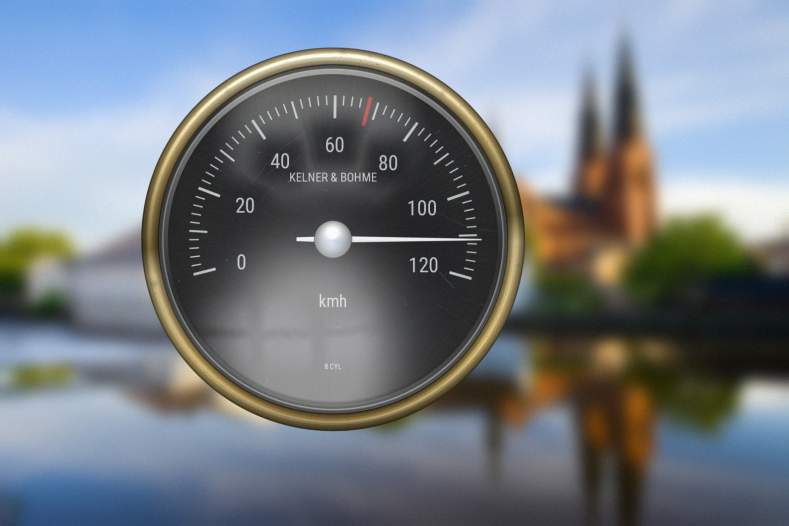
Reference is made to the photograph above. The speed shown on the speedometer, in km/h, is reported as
111 km/h
